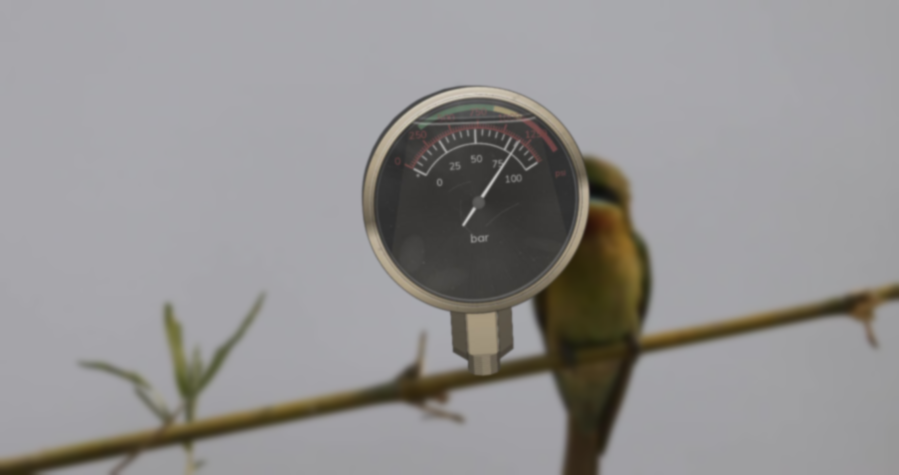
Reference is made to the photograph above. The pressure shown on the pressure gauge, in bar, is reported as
80 bar
